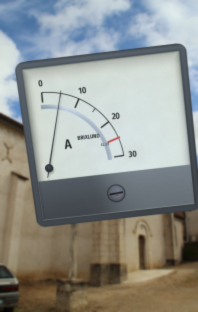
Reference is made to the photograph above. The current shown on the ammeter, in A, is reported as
5 A
